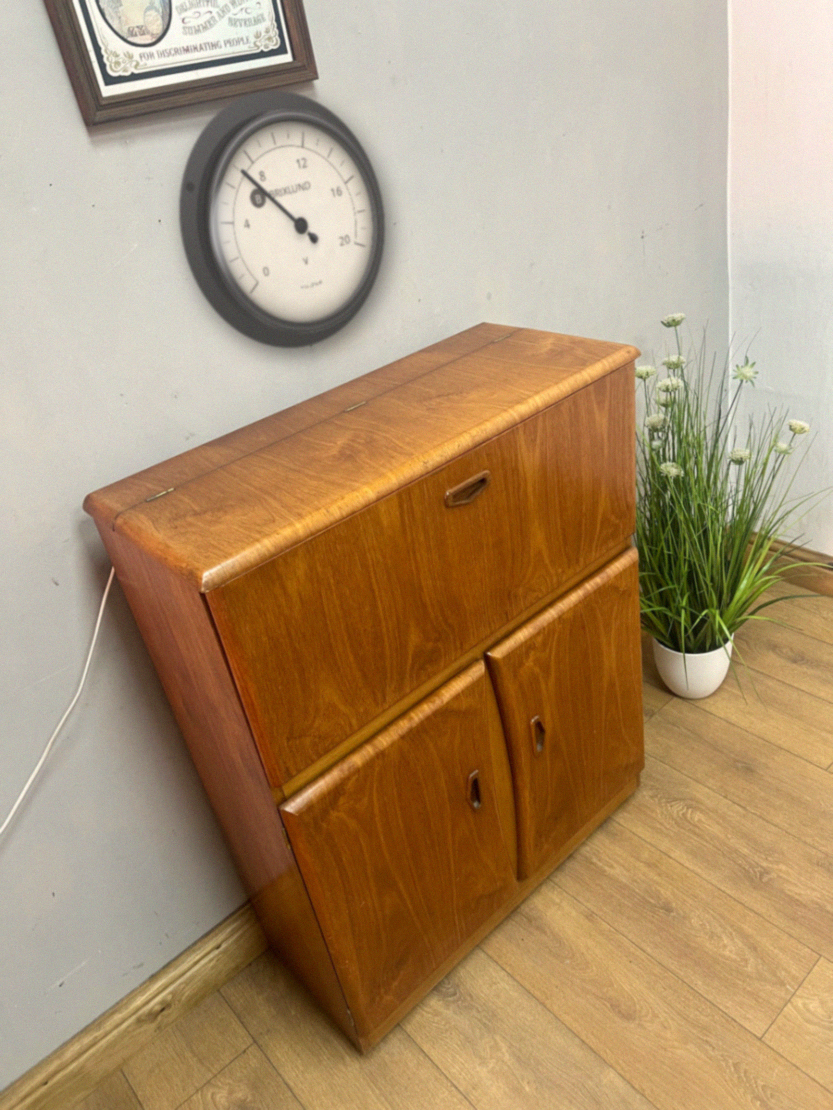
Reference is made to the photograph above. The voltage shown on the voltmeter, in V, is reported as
7 V
